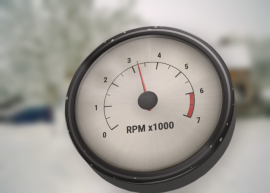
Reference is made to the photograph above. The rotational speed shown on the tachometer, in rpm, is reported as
3250 rpm
